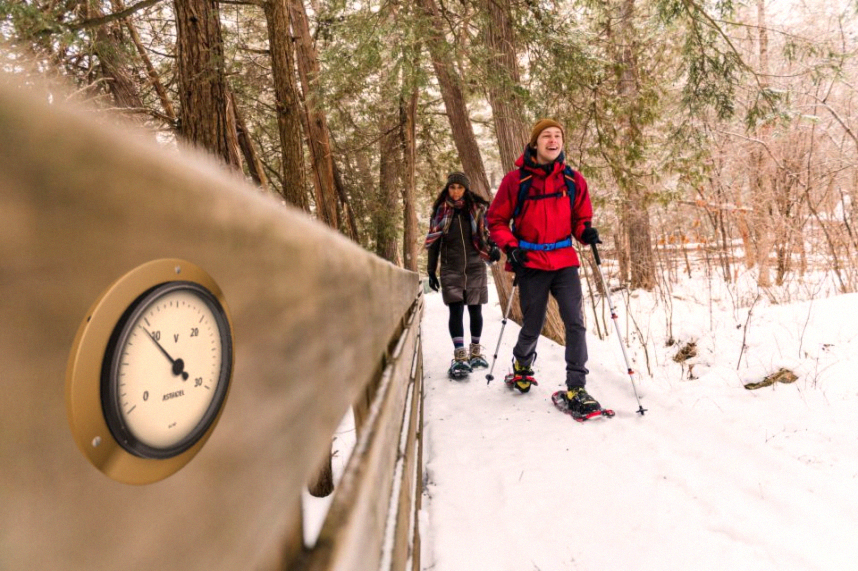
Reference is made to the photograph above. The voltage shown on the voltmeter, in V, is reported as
9 V
